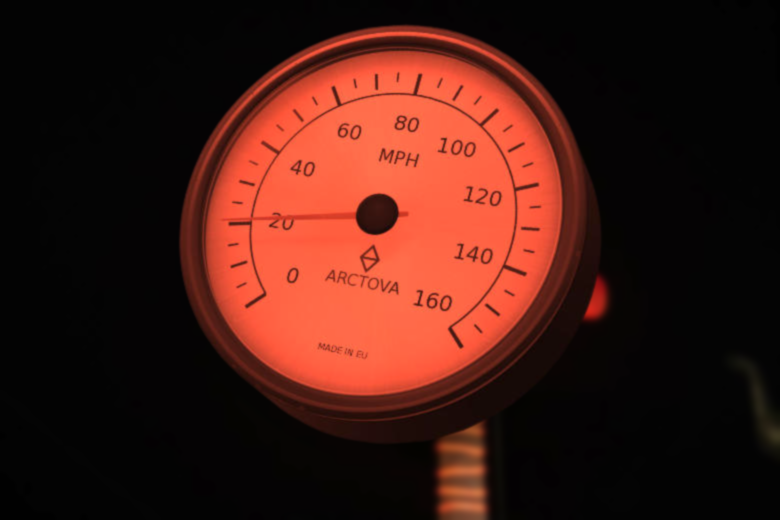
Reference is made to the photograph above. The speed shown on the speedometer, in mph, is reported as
20 mph
